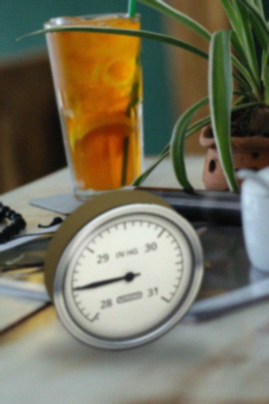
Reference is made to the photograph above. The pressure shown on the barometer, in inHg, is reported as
28.5 inHg
